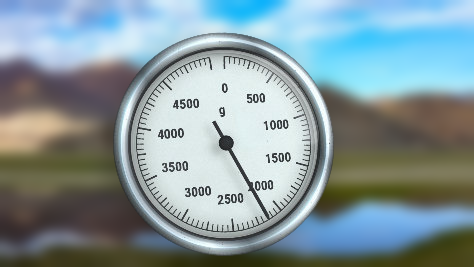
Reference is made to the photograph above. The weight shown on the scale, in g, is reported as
2150 g
